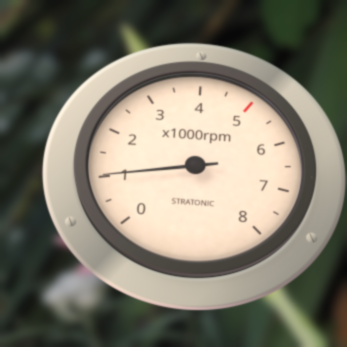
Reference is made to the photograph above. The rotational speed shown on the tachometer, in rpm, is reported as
1000 rpm
